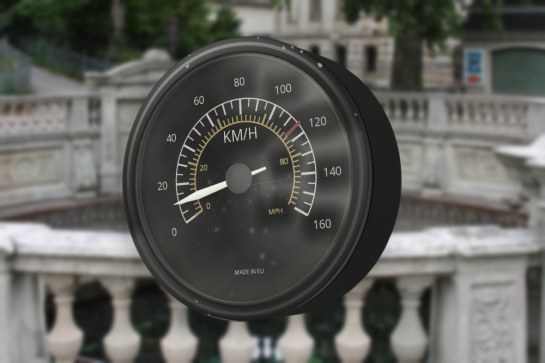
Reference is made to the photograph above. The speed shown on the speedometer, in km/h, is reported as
10 km/h
